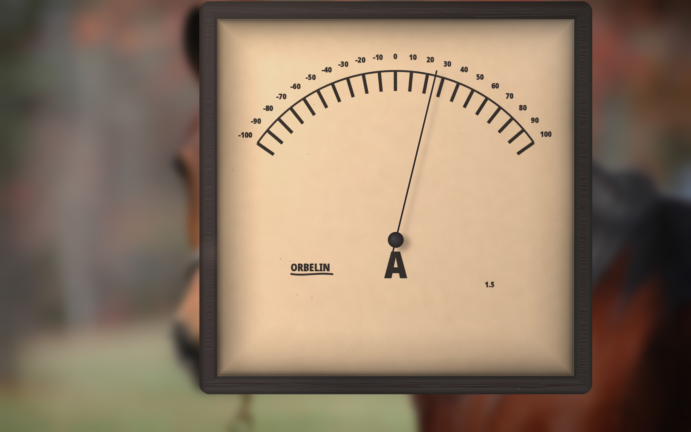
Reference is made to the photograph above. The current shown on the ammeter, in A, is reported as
25 A
